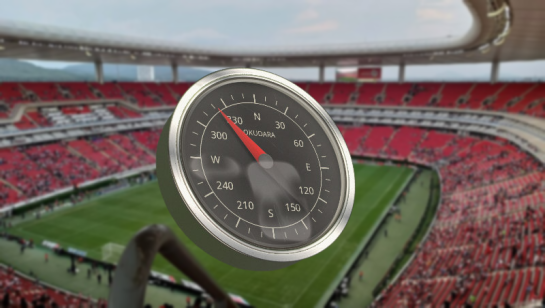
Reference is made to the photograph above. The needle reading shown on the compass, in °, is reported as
320 °
